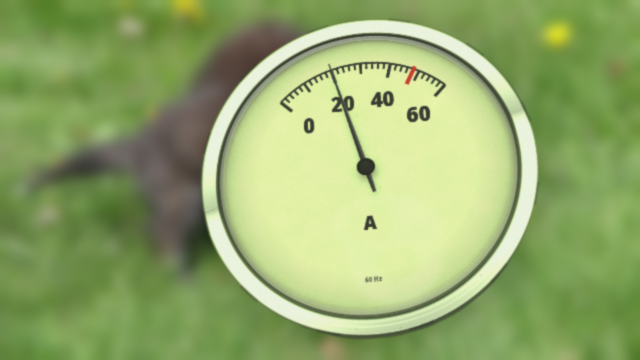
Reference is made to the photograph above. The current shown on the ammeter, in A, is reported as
20 A
